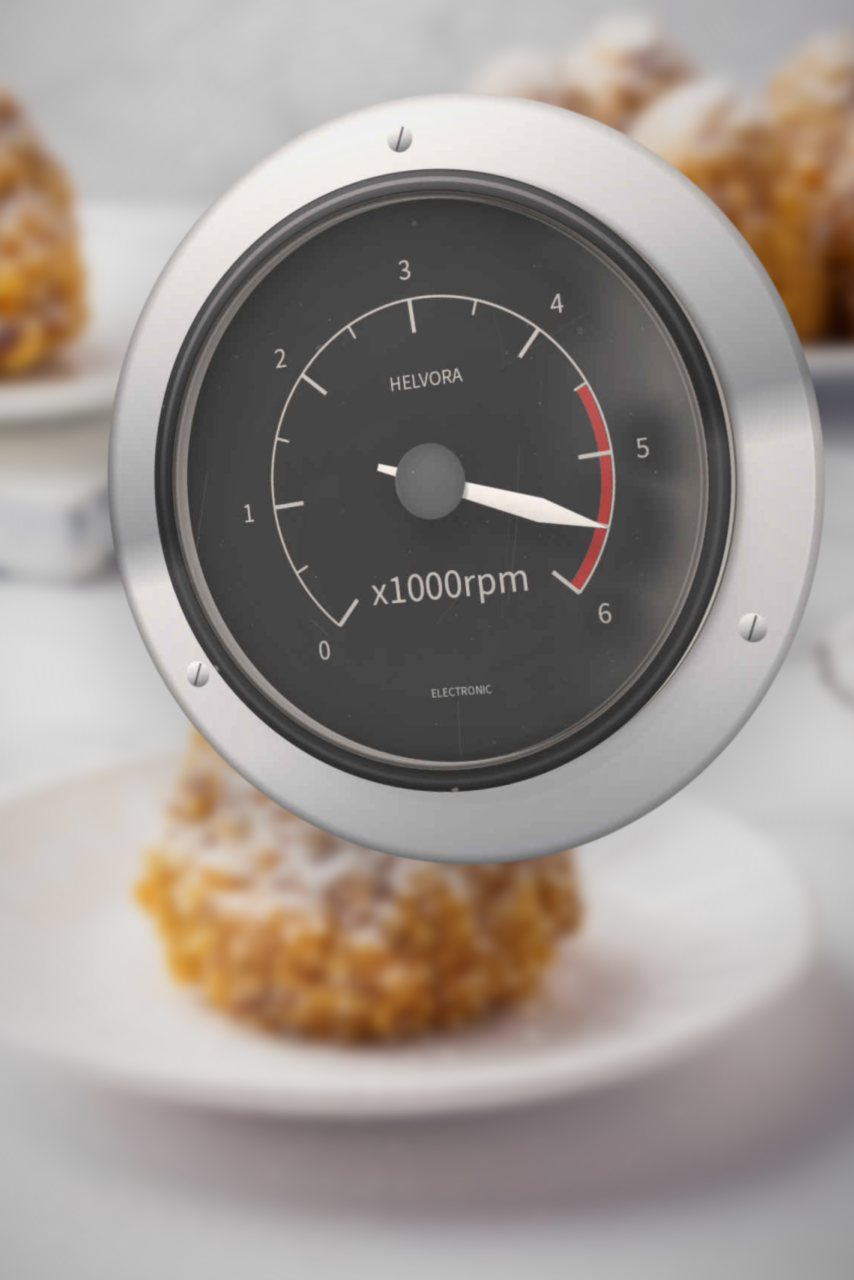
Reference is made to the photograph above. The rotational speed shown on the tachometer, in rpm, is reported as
5500 rpm
